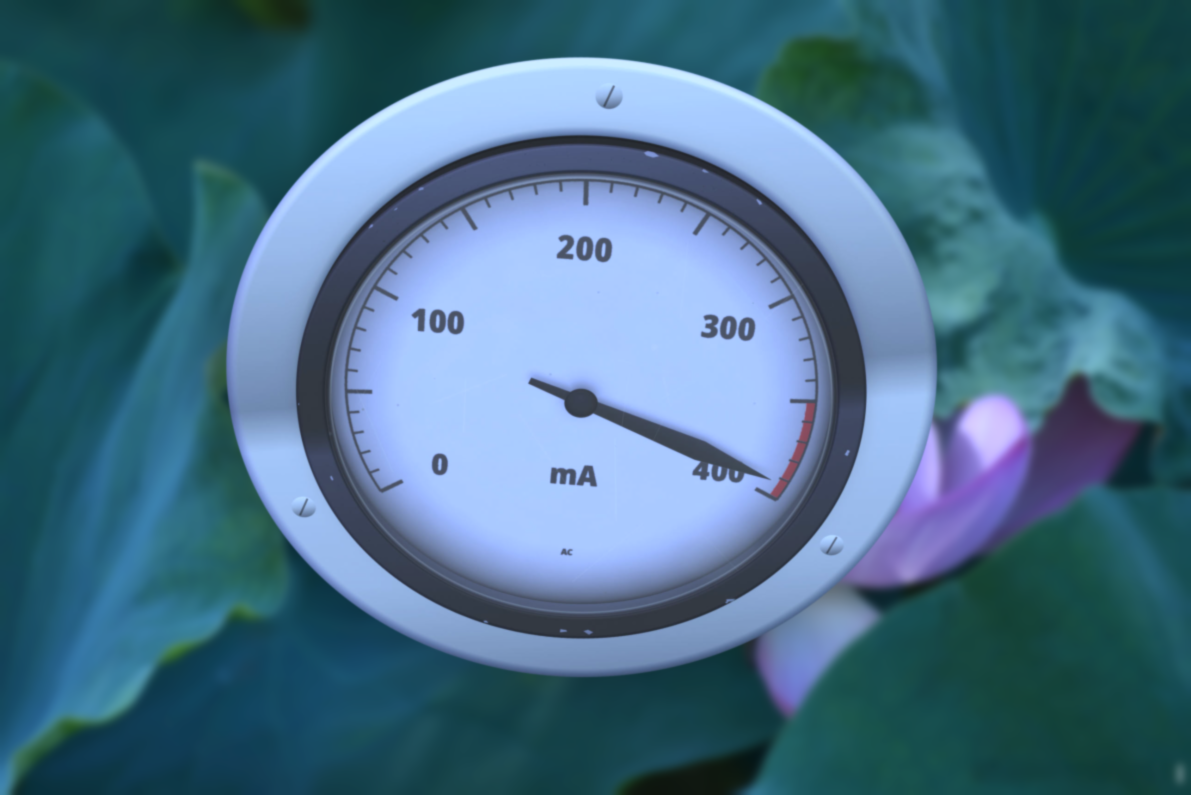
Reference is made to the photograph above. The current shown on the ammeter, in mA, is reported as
390 mA
